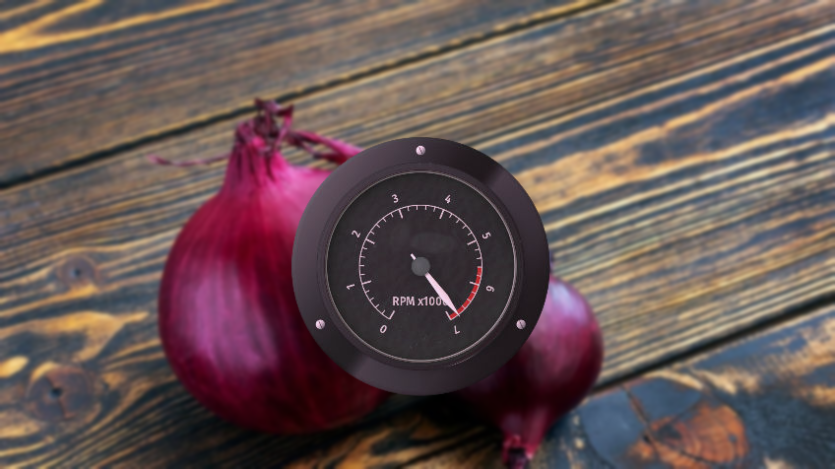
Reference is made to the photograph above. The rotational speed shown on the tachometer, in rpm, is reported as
6800 rpm
